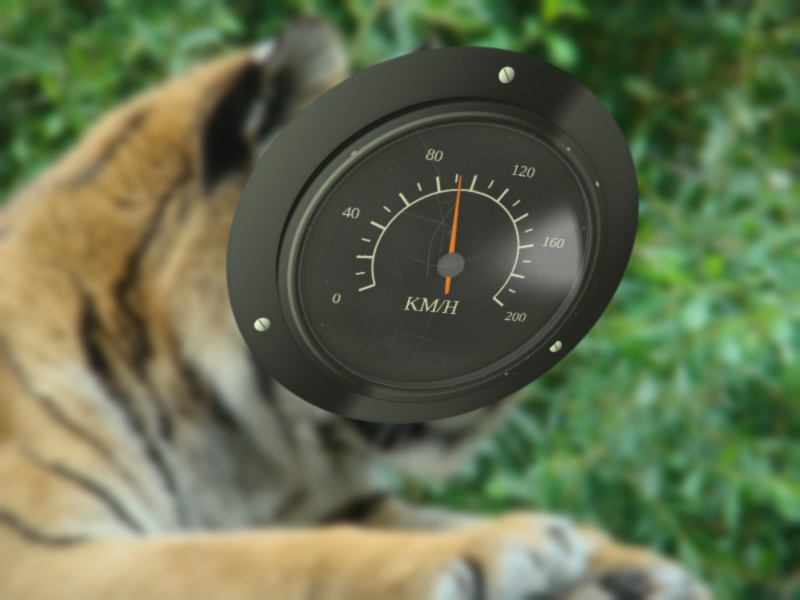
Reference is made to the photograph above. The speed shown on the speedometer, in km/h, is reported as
90 km/h
